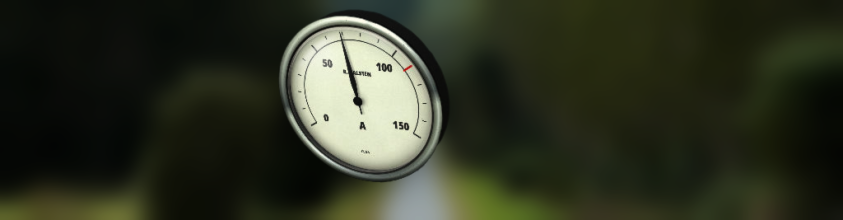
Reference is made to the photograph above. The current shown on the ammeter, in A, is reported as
70 A
